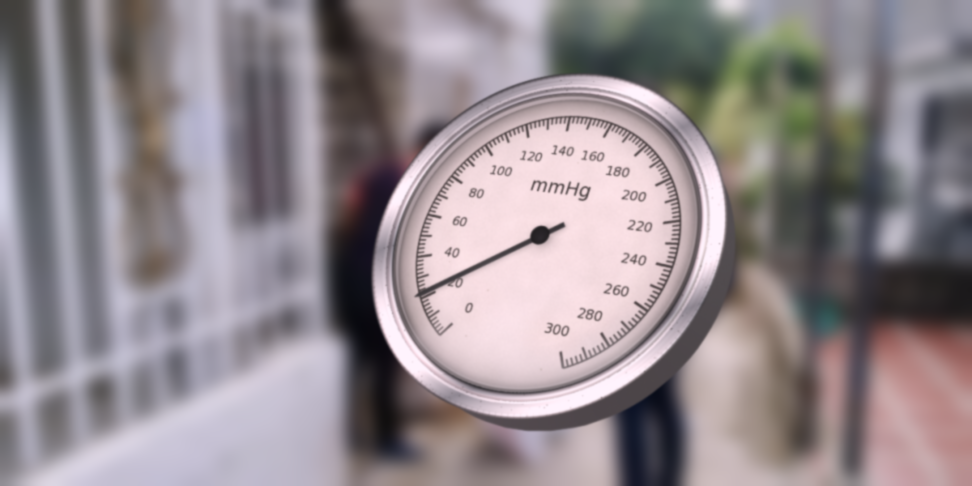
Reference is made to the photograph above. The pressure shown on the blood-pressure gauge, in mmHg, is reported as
20 mmHg
